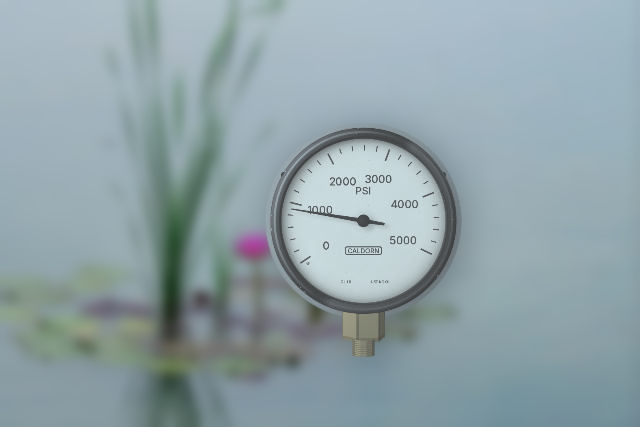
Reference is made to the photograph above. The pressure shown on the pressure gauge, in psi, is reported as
900 psi
